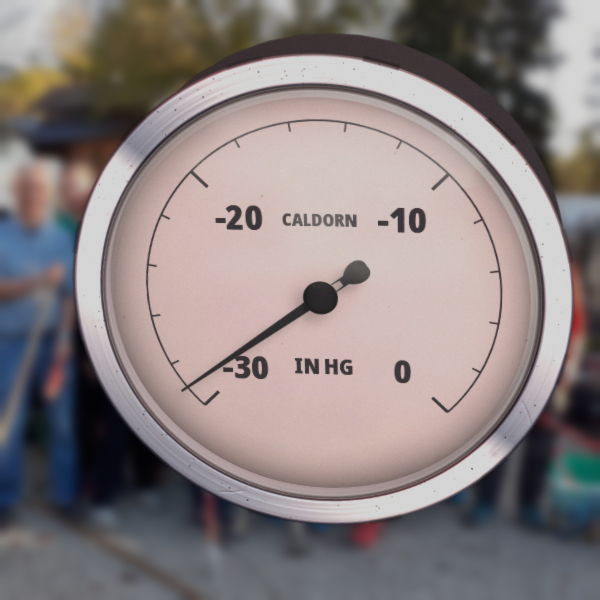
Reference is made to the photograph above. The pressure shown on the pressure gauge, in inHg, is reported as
-29 inHg
